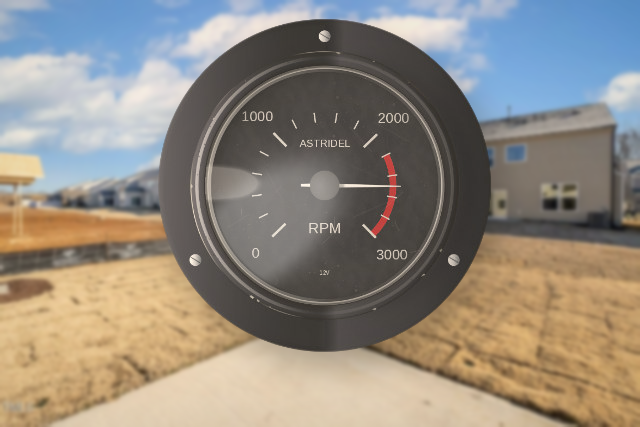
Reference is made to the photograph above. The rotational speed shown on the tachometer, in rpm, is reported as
2500 rpm
